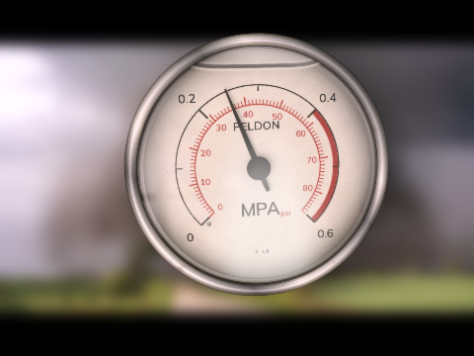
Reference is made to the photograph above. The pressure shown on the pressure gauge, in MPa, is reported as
0.25 MPa
